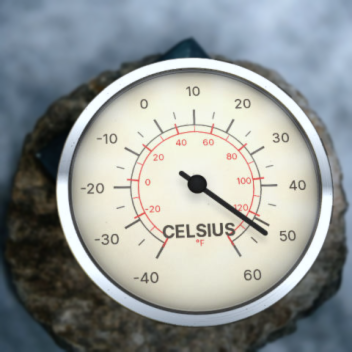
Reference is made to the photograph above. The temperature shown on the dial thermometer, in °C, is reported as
52.5 °C
